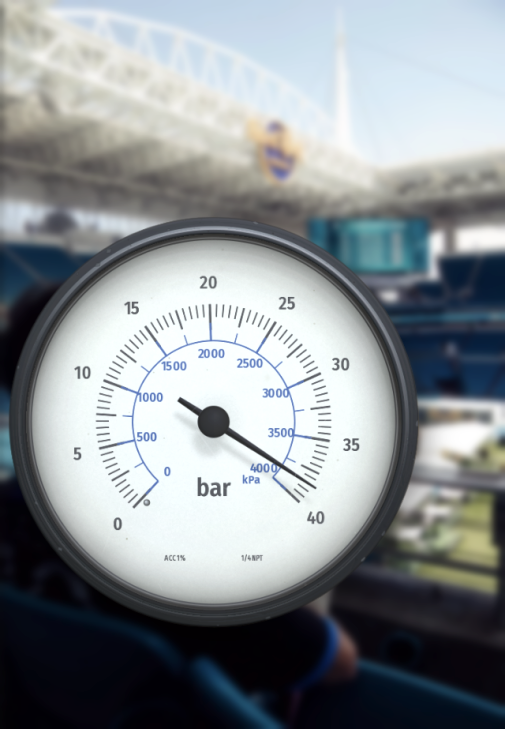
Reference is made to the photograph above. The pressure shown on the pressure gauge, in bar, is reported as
38.5 bar
